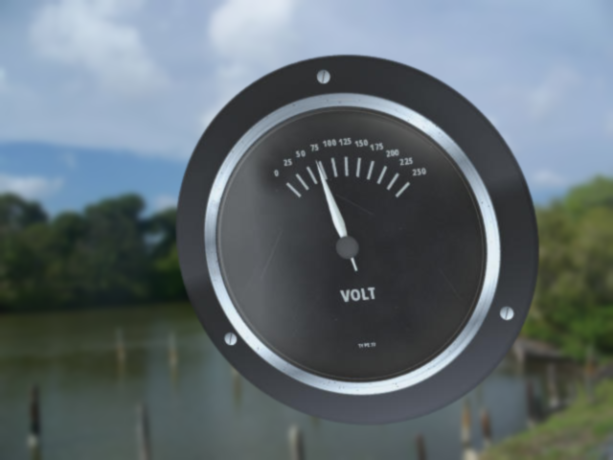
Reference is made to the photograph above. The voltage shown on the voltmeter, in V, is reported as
75 V
